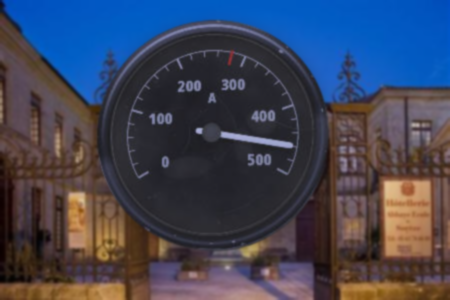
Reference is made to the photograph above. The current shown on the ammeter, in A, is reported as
460 A
